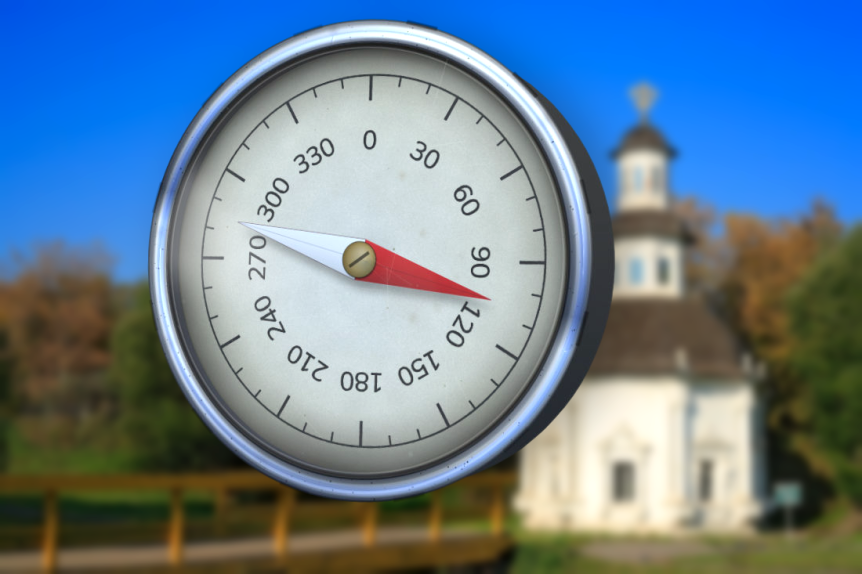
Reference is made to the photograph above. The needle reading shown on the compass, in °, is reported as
105 °
